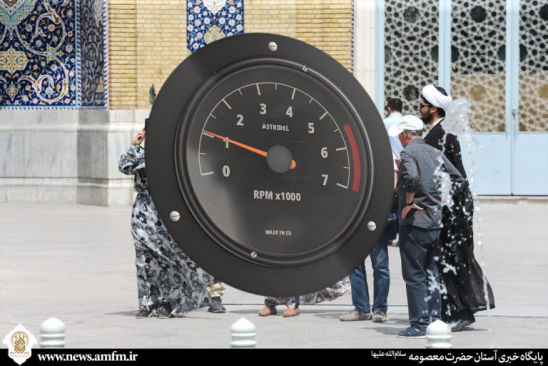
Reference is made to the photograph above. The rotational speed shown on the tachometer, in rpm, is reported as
1000 rpm
